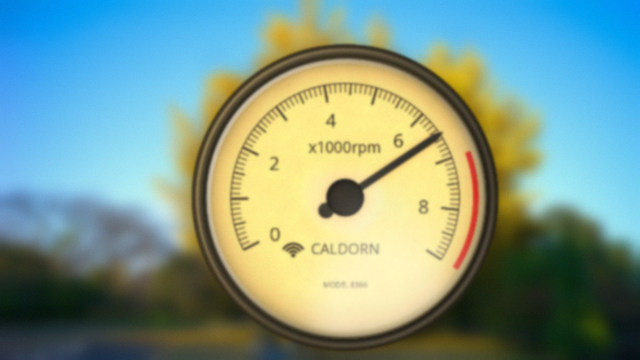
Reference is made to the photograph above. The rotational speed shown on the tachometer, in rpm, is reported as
6500 rpm
